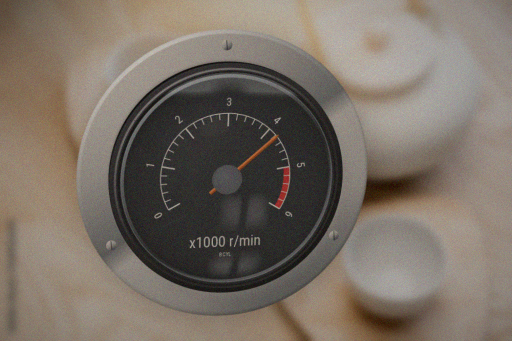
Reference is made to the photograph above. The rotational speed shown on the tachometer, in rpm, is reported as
4200 rpm
